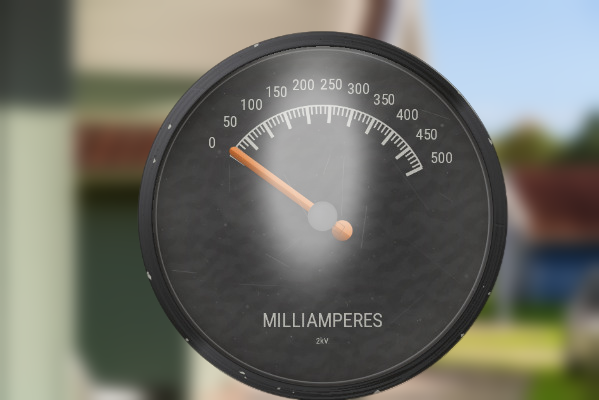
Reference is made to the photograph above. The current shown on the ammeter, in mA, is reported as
10 mA
